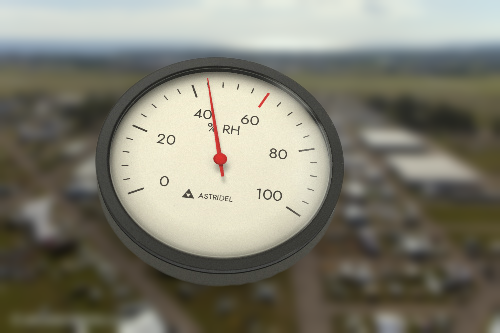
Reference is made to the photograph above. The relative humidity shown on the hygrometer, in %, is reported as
44 %
